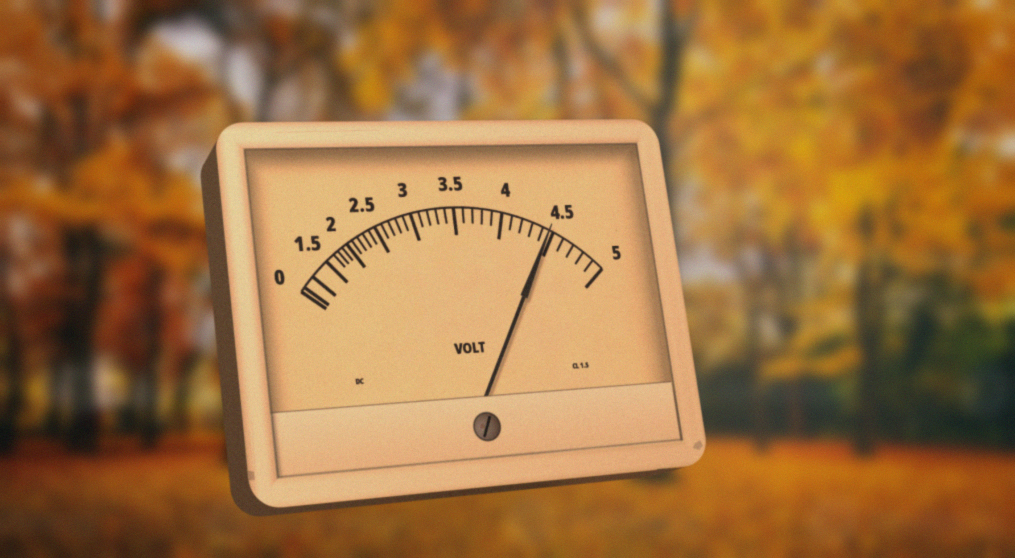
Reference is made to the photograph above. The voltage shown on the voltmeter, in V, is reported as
4.45 V
